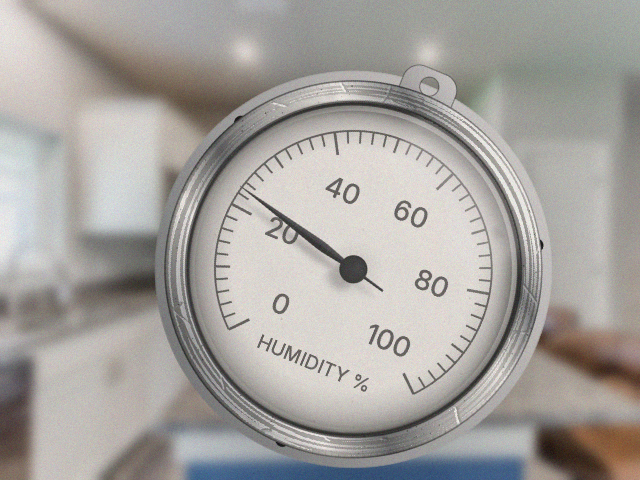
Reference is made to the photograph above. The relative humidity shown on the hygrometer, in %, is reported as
23 %
